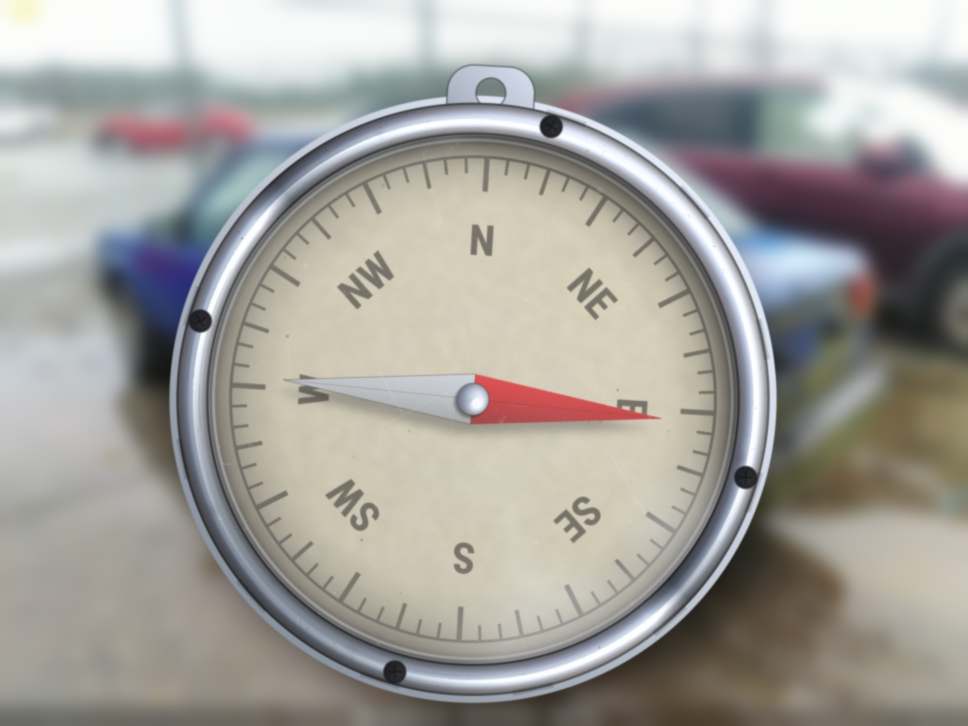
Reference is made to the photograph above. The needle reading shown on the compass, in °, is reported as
92.5 °
